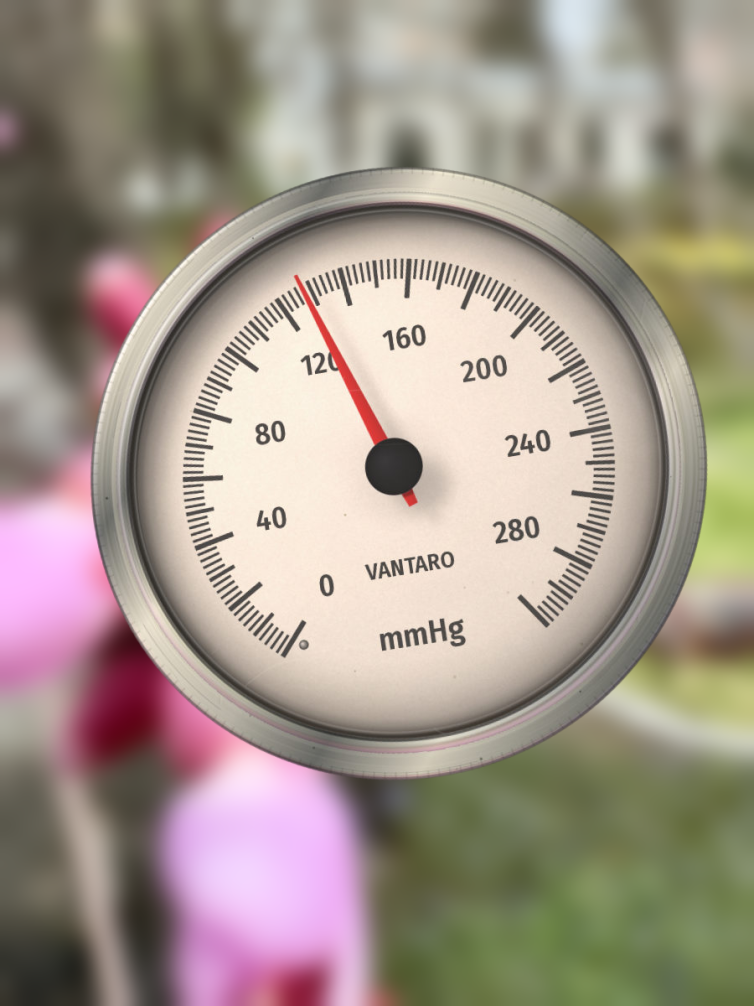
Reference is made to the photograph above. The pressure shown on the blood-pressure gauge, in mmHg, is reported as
128 mmHg
